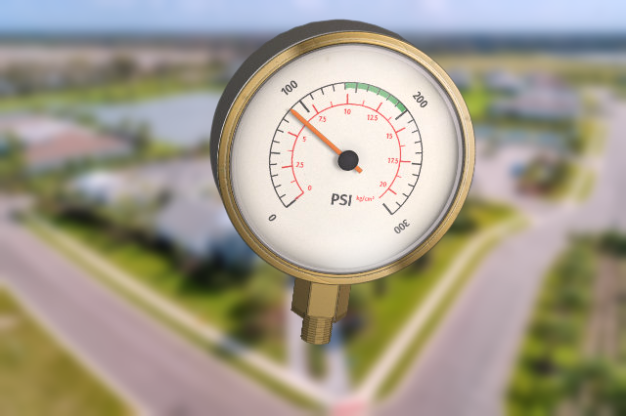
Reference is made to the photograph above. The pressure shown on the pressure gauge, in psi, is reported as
90 psi
